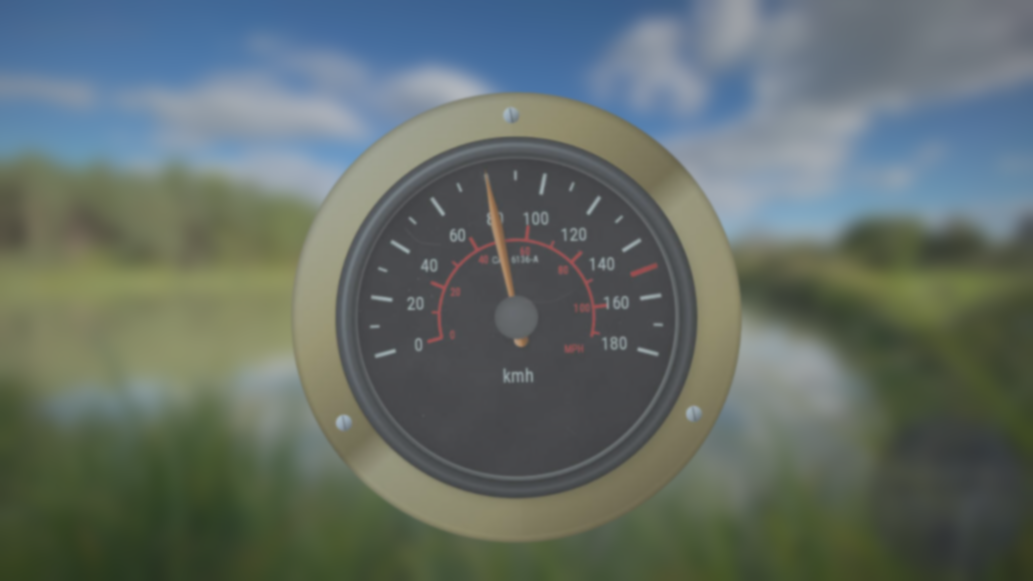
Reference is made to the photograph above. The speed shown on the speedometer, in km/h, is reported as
80 km/h
